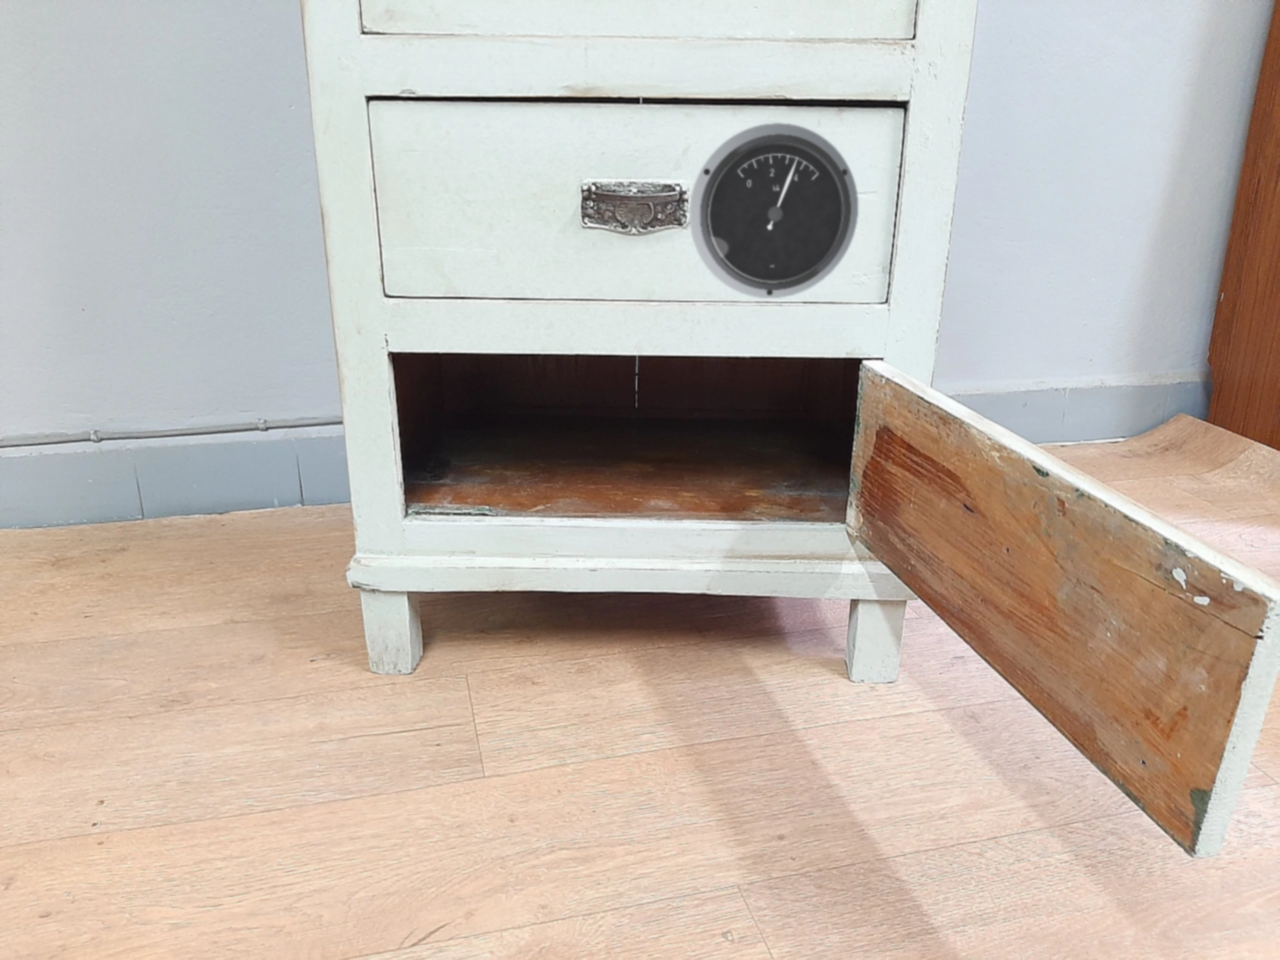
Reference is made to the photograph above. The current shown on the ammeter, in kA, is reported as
3.5 kA
